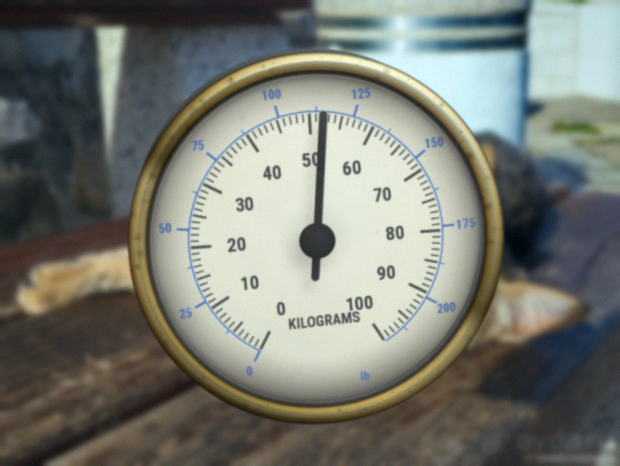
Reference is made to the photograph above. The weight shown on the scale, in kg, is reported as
52 kg
